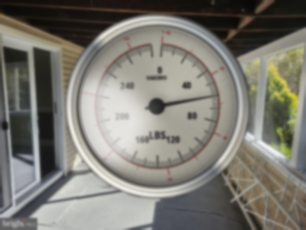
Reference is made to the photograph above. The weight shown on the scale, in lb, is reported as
60 lb
